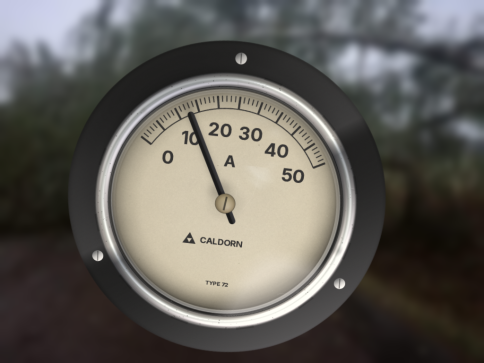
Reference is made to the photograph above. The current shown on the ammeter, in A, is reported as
13 A
